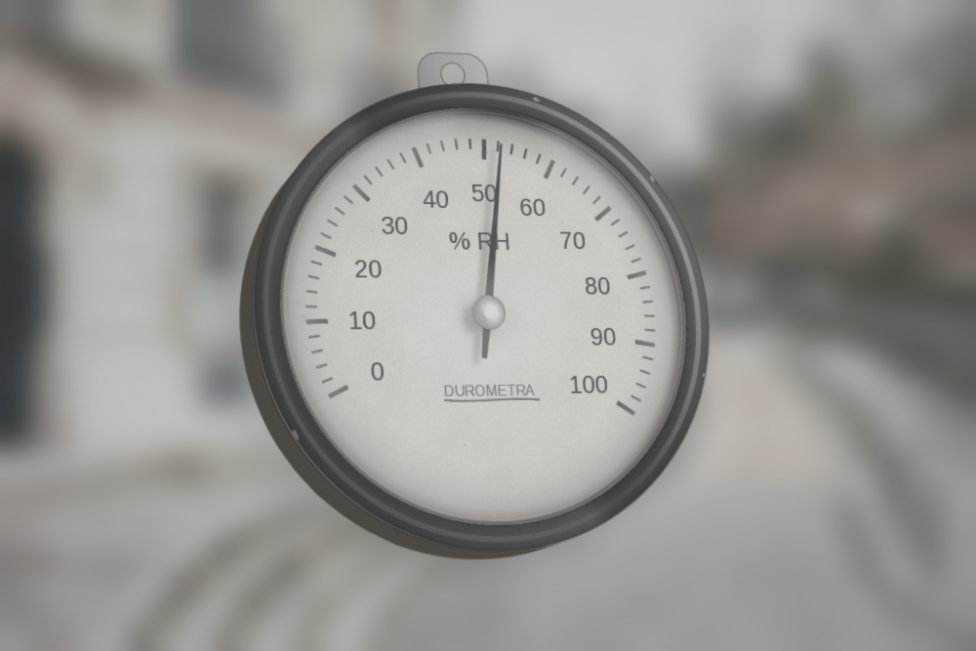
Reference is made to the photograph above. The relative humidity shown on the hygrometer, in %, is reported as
52 %
